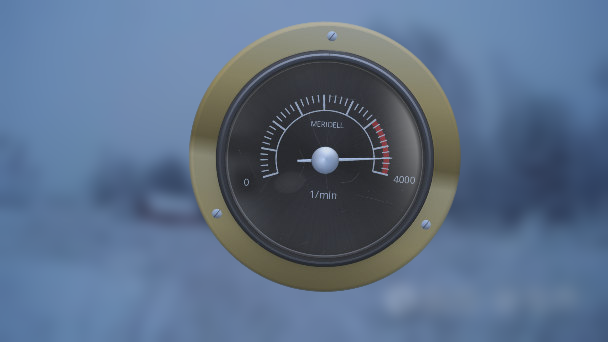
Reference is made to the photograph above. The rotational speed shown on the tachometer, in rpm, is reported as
3700 rpm
